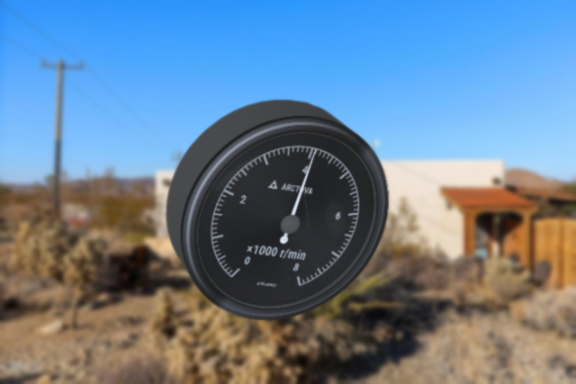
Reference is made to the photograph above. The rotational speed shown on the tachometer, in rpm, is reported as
4000 rpm
